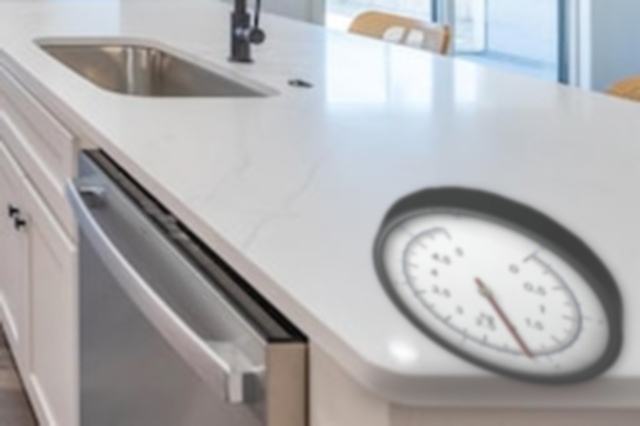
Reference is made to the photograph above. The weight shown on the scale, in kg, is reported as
2 kg
